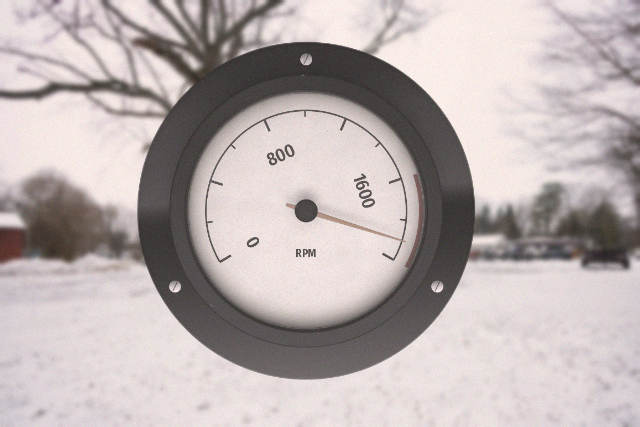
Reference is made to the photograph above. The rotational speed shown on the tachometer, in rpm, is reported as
1900 rpm
